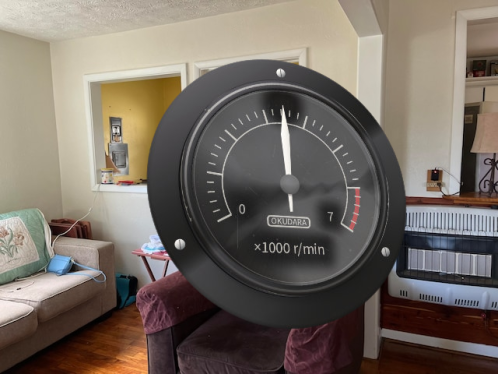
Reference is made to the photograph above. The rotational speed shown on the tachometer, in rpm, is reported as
3400 rpm
